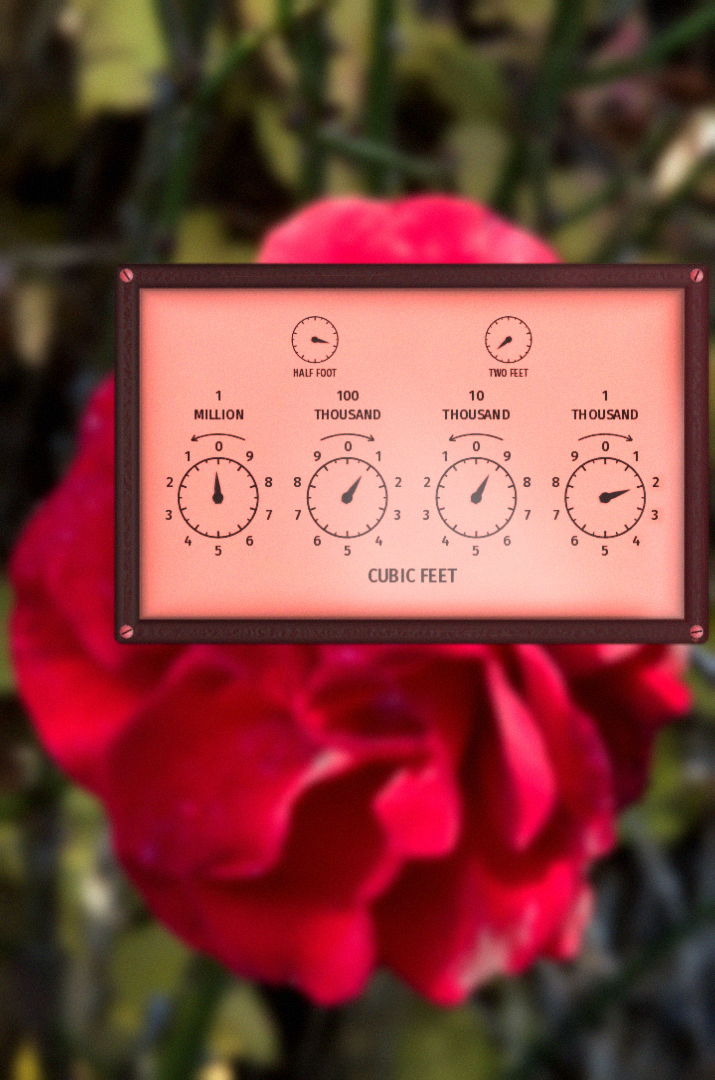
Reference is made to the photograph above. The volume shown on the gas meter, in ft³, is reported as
9200 ft³
